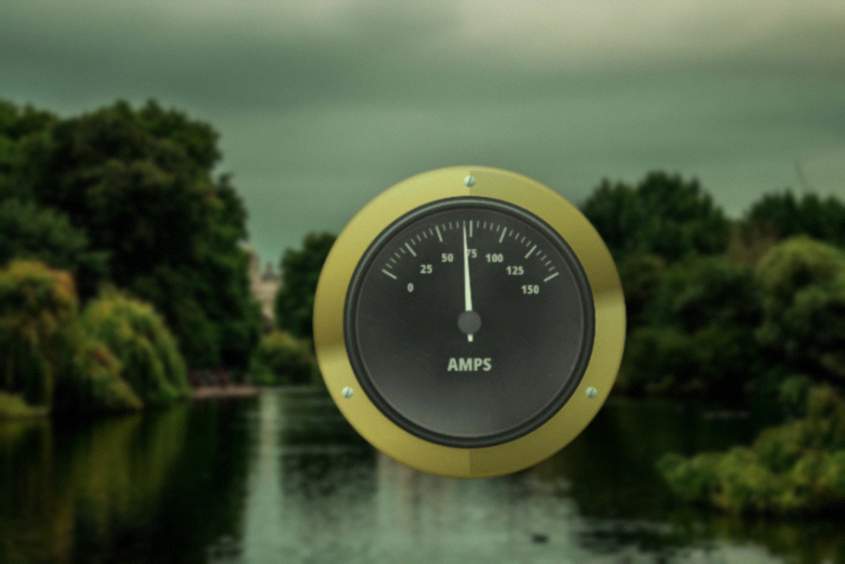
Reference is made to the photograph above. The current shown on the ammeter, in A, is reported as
70 A
